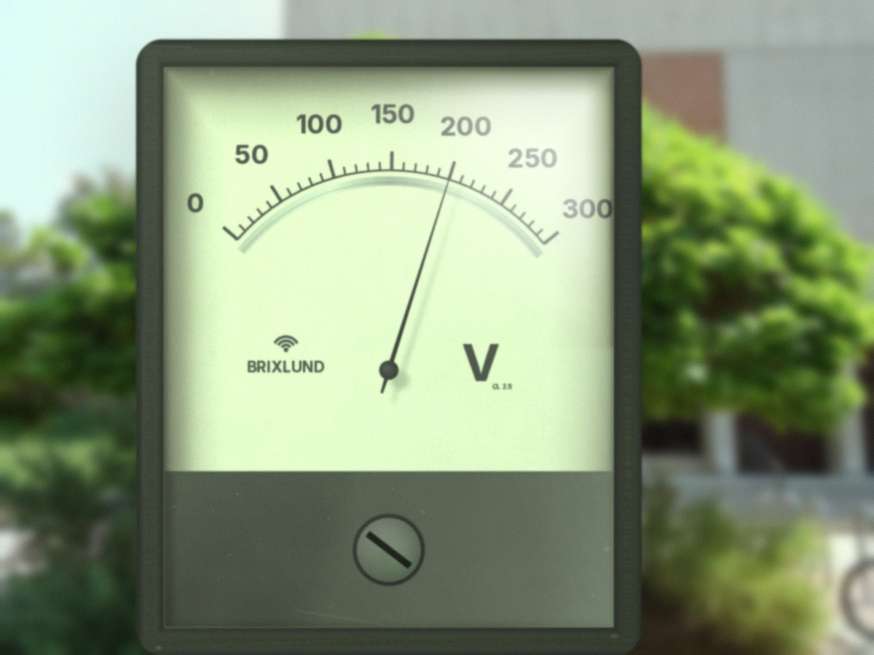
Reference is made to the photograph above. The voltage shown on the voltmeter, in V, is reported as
200 V
